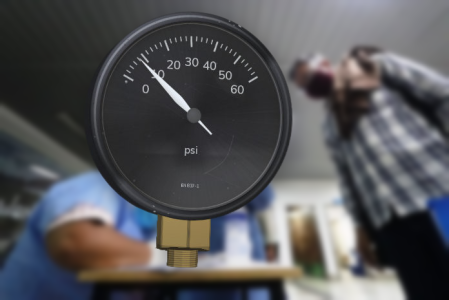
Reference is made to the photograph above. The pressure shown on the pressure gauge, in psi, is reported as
8 psi
